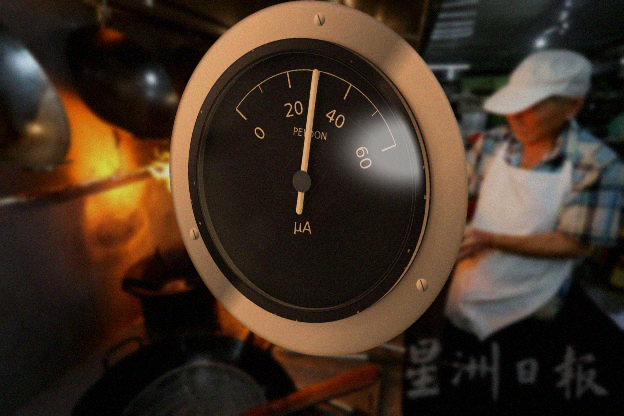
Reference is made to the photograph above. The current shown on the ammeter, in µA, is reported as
30 µA
